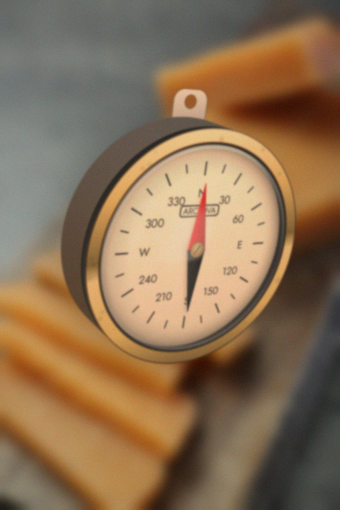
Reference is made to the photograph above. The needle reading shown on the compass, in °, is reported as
0 °
